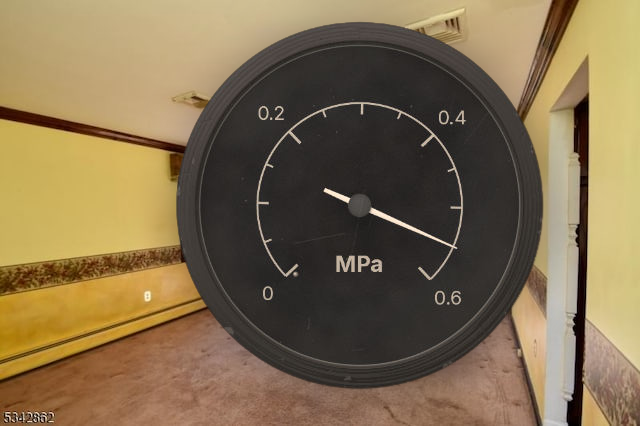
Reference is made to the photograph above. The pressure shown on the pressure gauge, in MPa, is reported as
0.55 MPa
